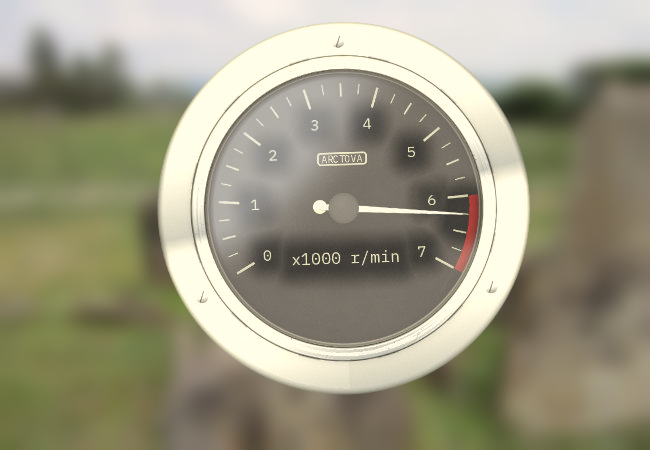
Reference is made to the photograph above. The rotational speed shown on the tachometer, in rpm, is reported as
6250 rpm
